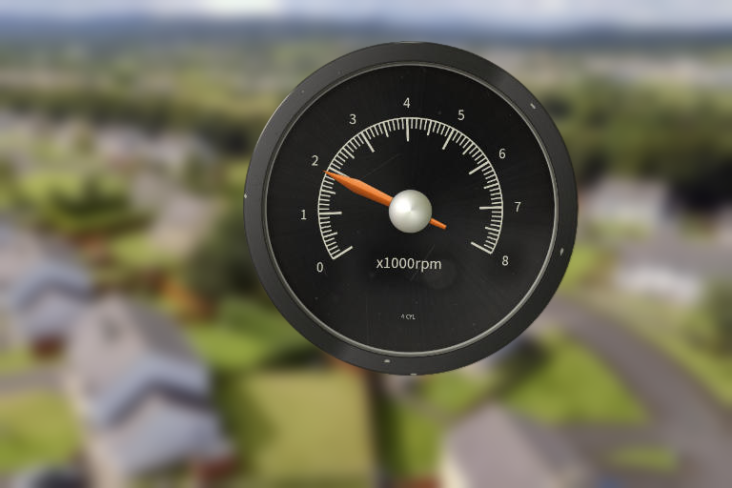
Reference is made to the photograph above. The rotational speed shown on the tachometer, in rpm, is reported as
1900 rpm
